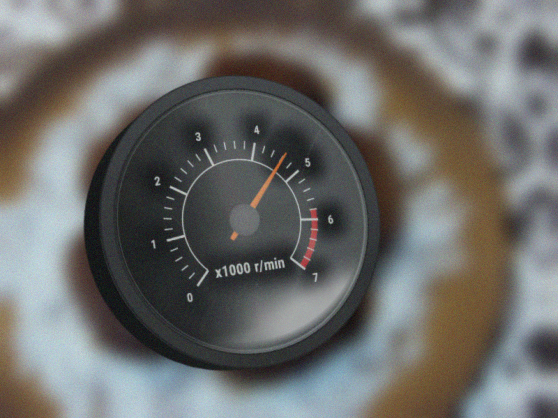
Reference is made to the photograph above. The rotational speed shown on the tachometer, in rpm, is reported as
4600 rpm
